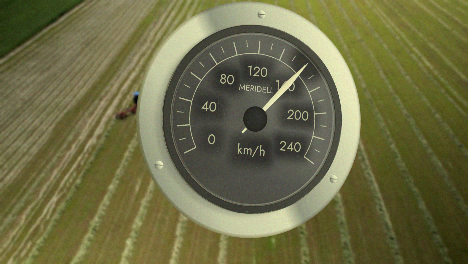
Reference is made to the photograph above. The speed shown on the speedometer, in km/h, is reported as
160 km/h
